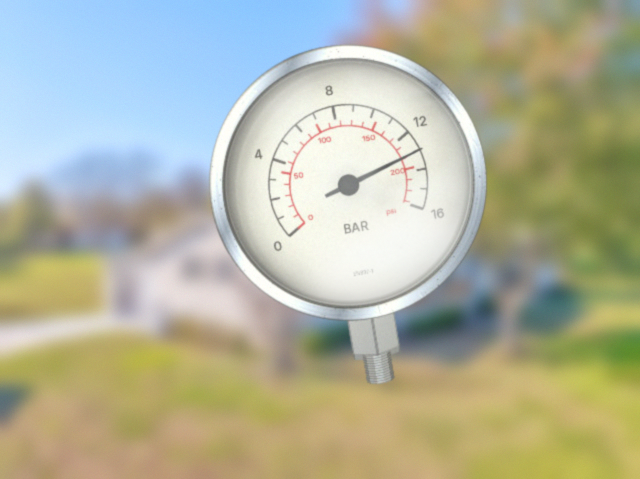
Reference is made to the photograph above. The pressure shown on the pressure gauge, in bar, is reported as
13 bar
